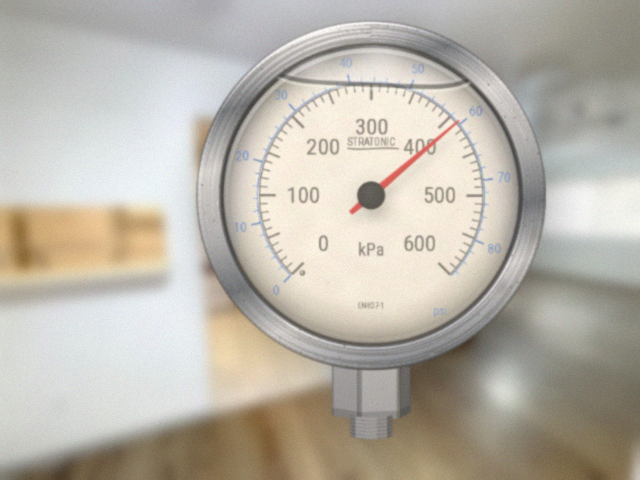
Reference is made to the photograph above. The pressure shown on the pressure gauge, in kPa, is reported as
410 kPa
